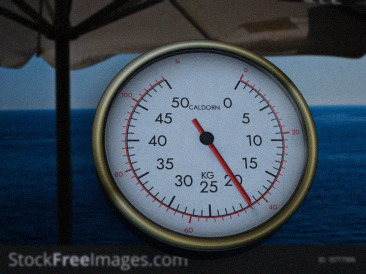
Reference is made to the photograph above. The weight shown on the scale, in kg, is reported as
20 kg
